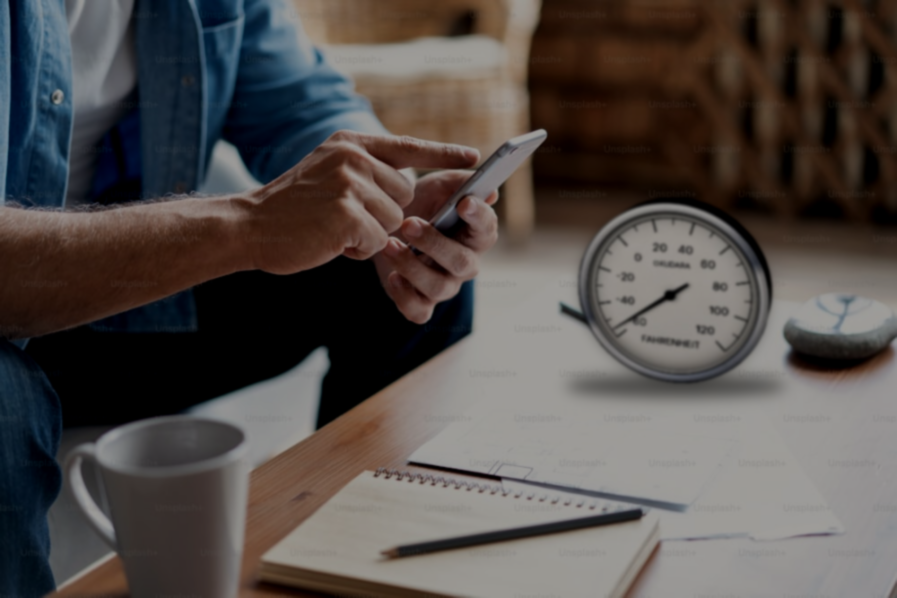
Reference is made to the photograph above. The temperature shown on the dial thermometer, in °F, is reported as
-55 °F
